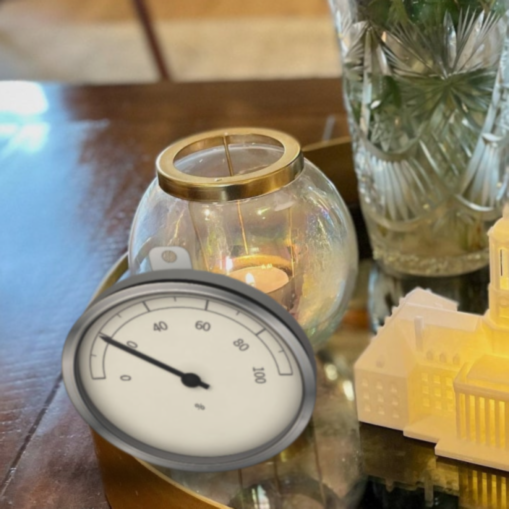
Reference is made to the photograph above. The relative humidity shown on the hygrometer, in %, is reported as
20 %
